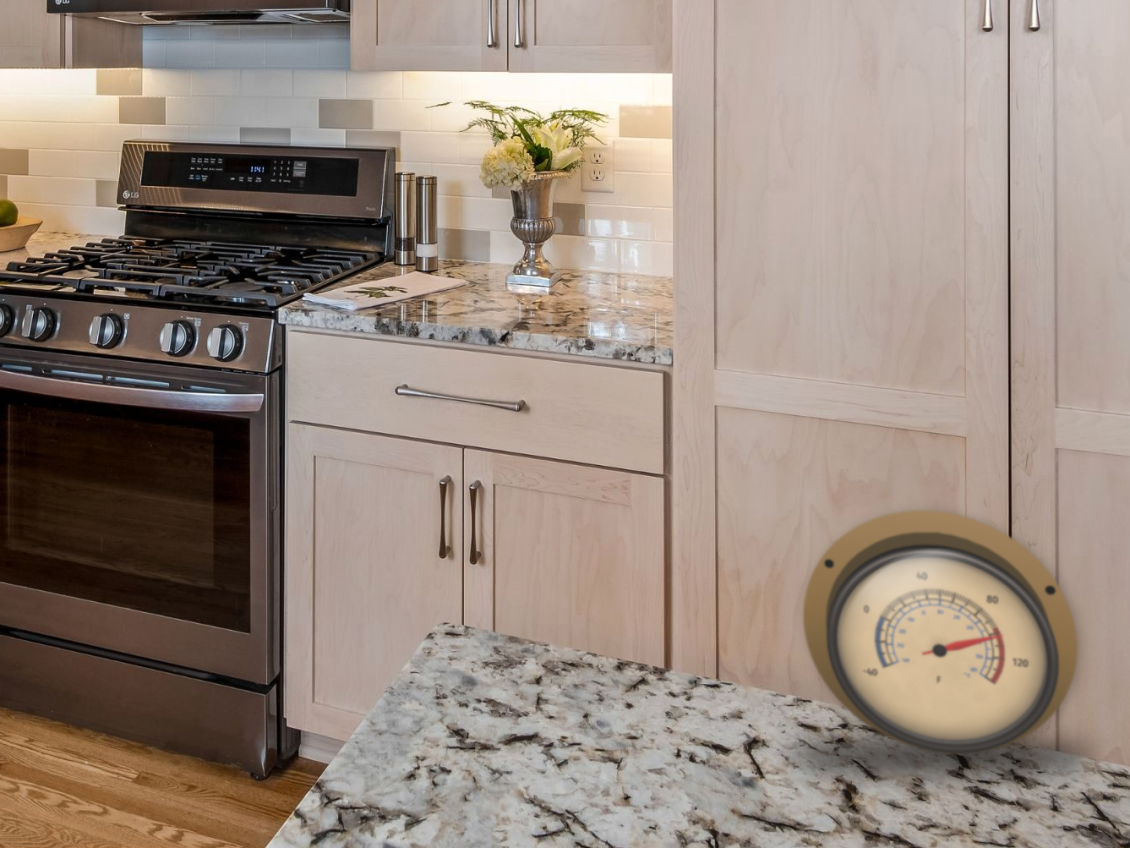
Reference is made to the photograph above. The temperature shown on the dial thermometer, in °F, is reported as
100 °F
